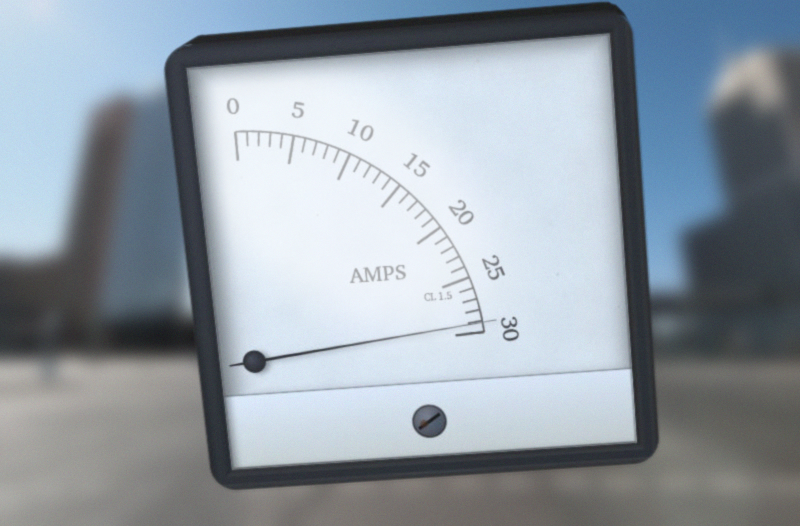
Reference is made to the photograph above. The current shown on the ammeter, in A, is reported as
29 A
